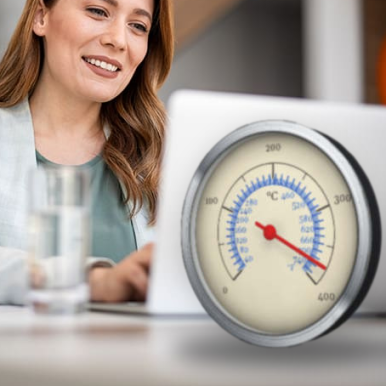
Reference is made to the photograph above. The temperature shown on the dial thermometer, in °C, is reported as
375 °C
